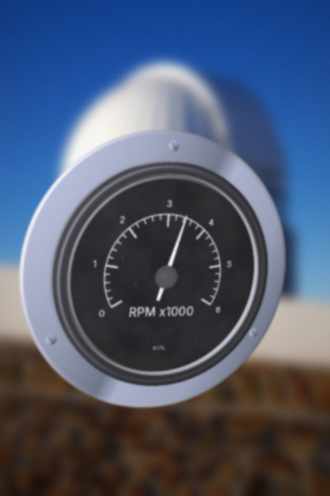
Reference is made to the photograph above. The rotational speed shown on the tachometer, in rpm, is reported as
3400 rpm
